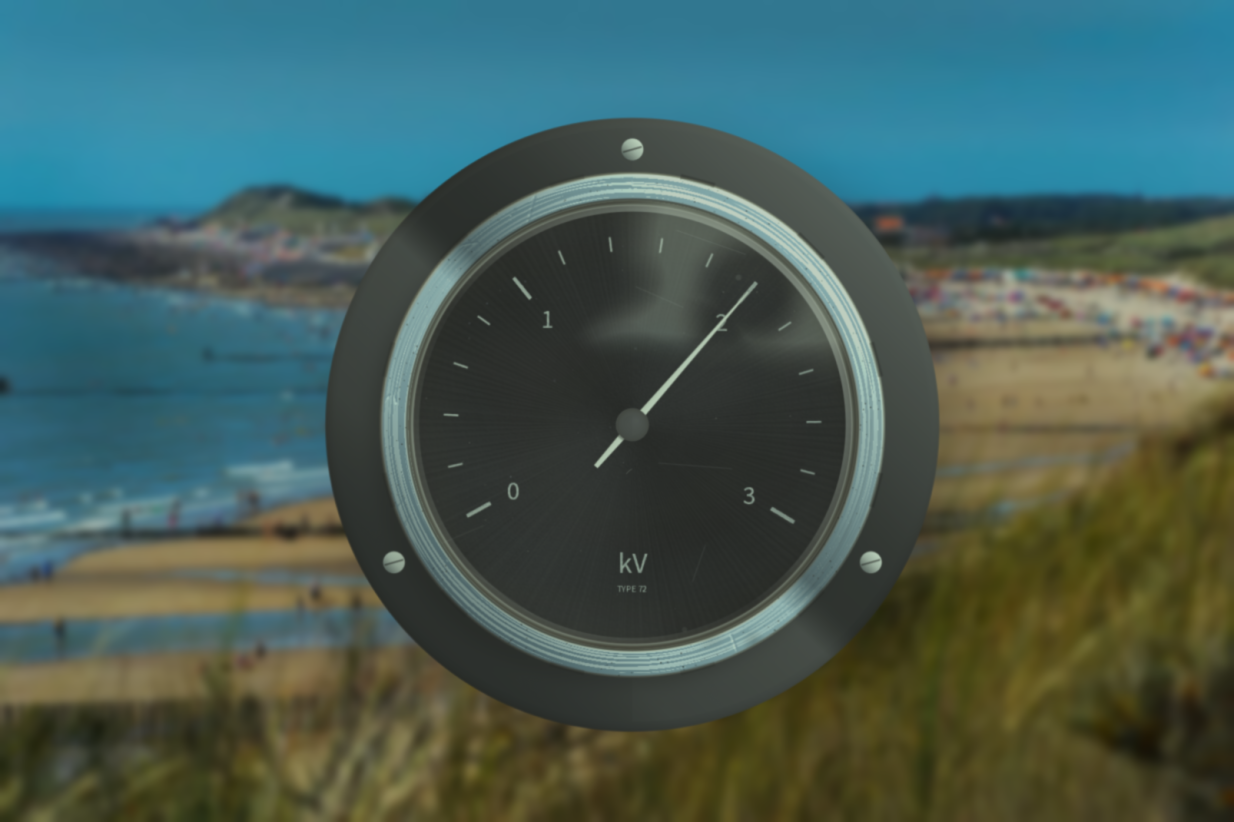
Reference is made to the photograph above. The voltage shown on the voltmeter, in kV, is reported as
2 kV
